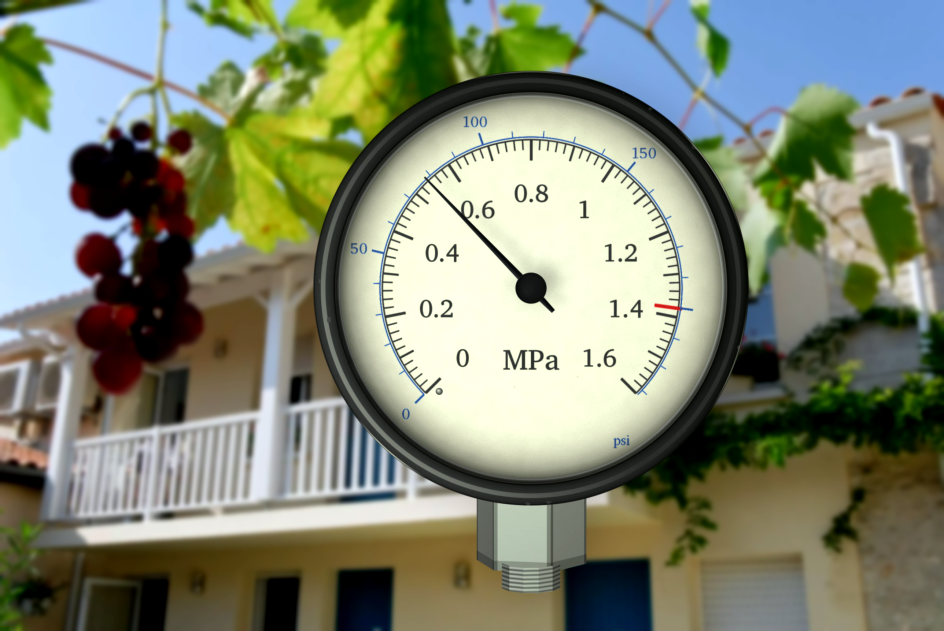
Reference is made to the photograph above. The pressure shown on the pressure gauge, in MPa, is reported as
0.54 MPa
